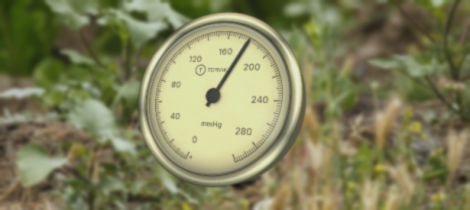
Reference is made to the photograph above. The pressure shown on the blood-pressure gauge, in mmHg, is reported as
180 mmHg
